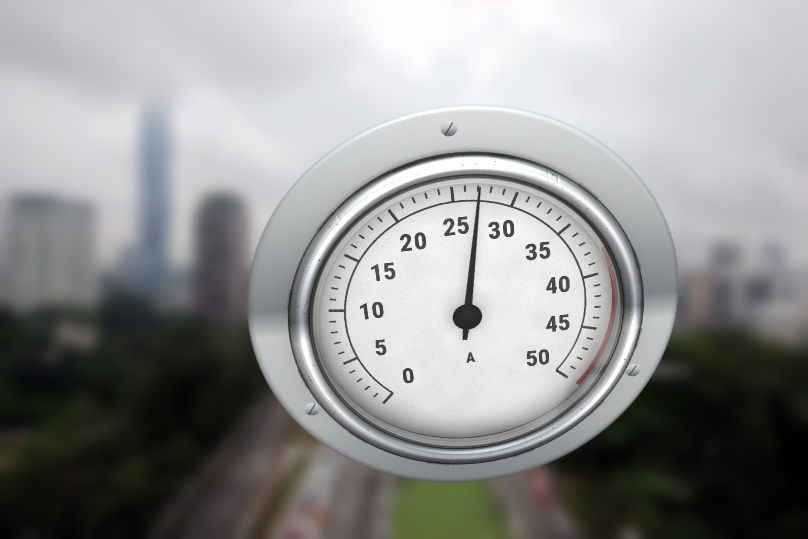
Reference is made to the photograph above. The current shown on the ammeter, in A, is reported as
27 A
